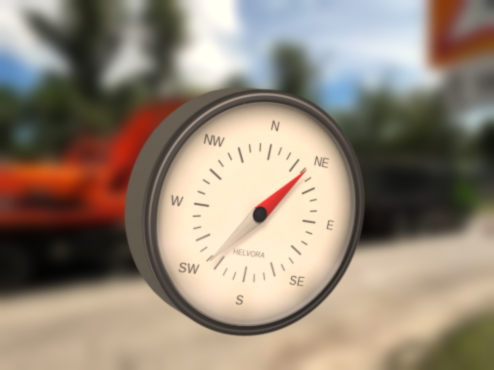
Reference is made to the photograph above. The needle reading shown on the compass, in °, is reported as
40 °
